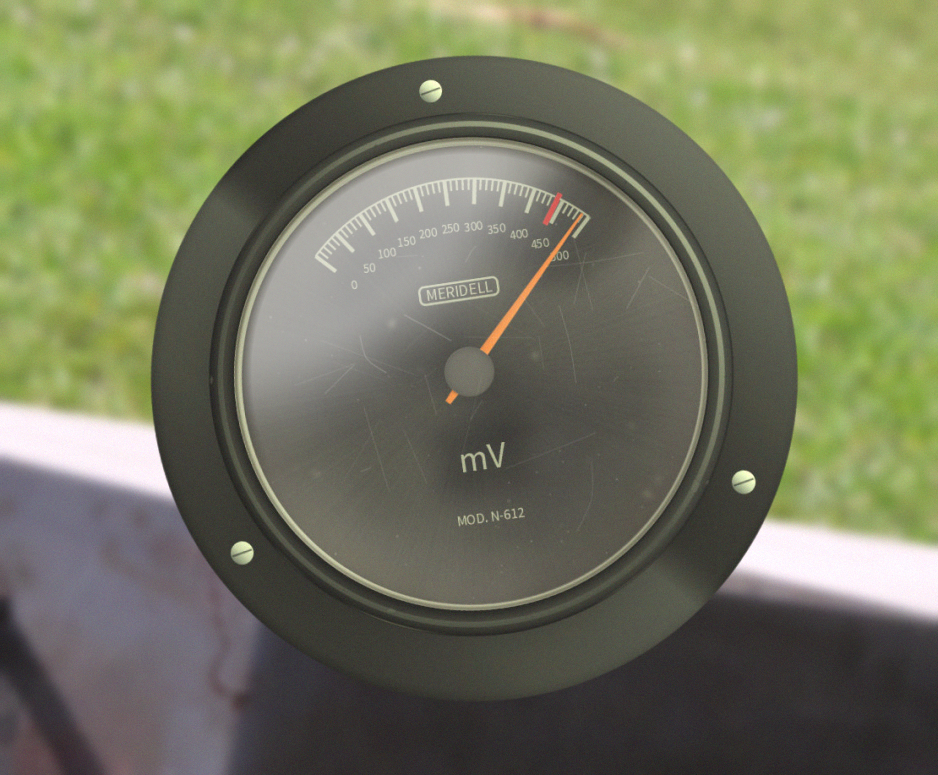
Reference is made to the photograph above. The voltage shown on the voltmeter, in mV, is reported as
490 mV
